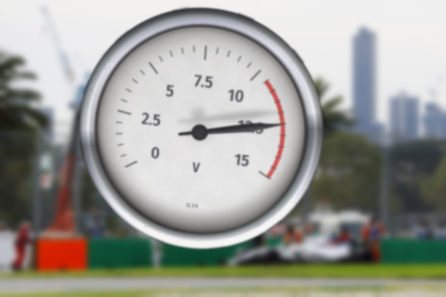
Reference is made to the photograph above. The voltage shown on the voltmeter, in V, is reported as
12.5 V
